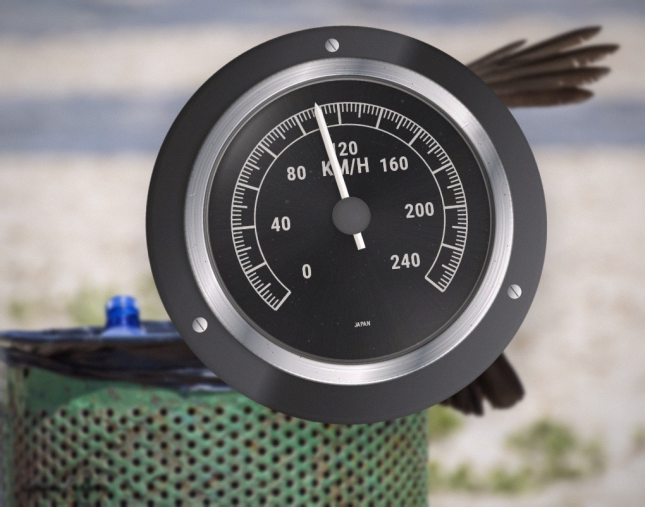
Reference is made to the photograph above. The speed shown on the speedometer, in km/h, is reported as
110 km/h
